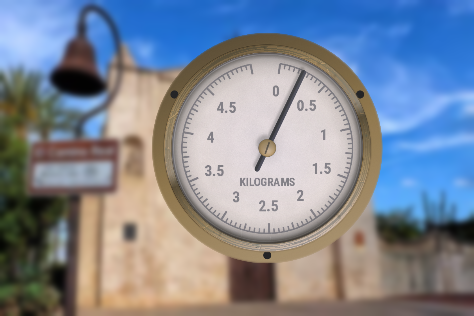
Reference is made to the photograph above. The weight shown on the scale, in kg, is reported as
0.25 kg
